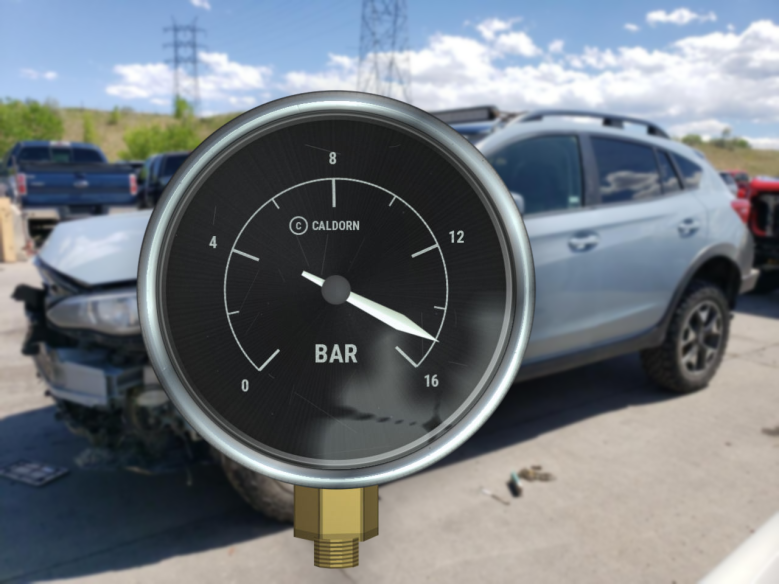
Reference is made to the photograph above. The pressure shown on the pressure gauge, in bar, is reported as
15 bar
